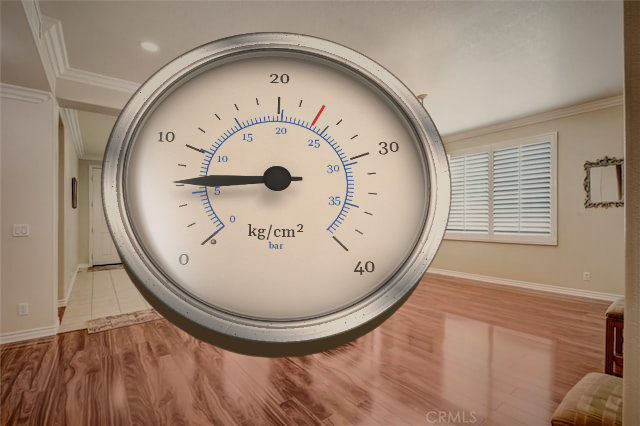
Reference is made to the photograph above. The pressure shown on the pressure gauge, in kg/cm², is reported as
6 kg/cm²
